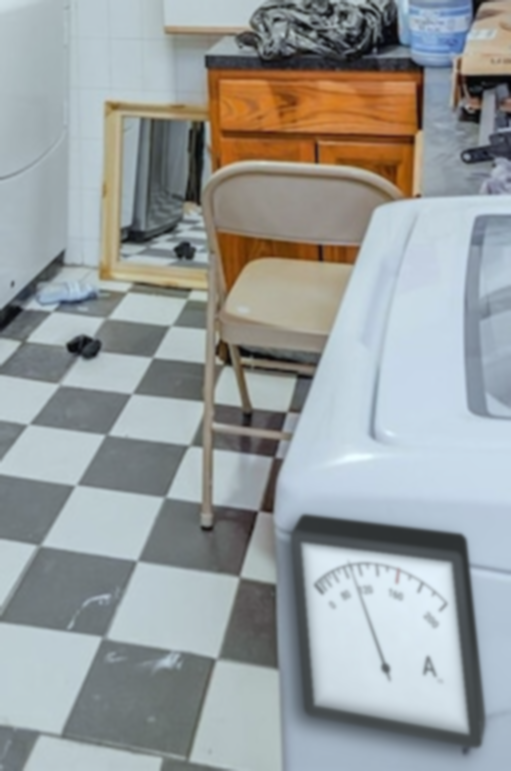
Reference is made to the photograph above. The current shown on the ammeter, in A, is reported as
110 A
